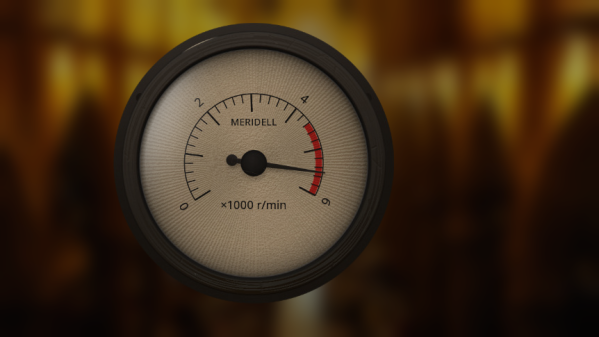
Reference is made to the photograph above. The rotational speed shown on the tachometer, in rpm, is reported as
5500 rpm
